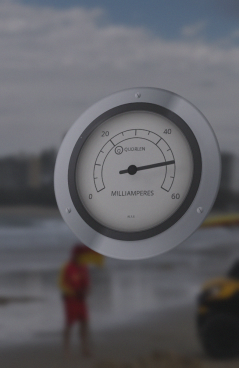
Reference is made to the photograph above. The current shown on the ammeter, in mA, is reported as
50 mA
